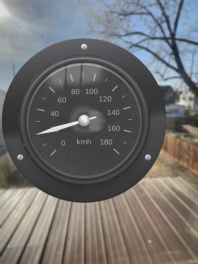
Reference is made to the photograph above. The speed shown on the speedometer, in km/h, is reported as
20 km/h
